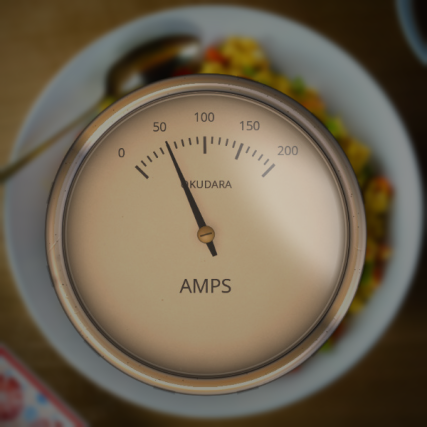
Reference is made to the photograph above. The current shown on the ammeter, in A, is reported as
50 A
